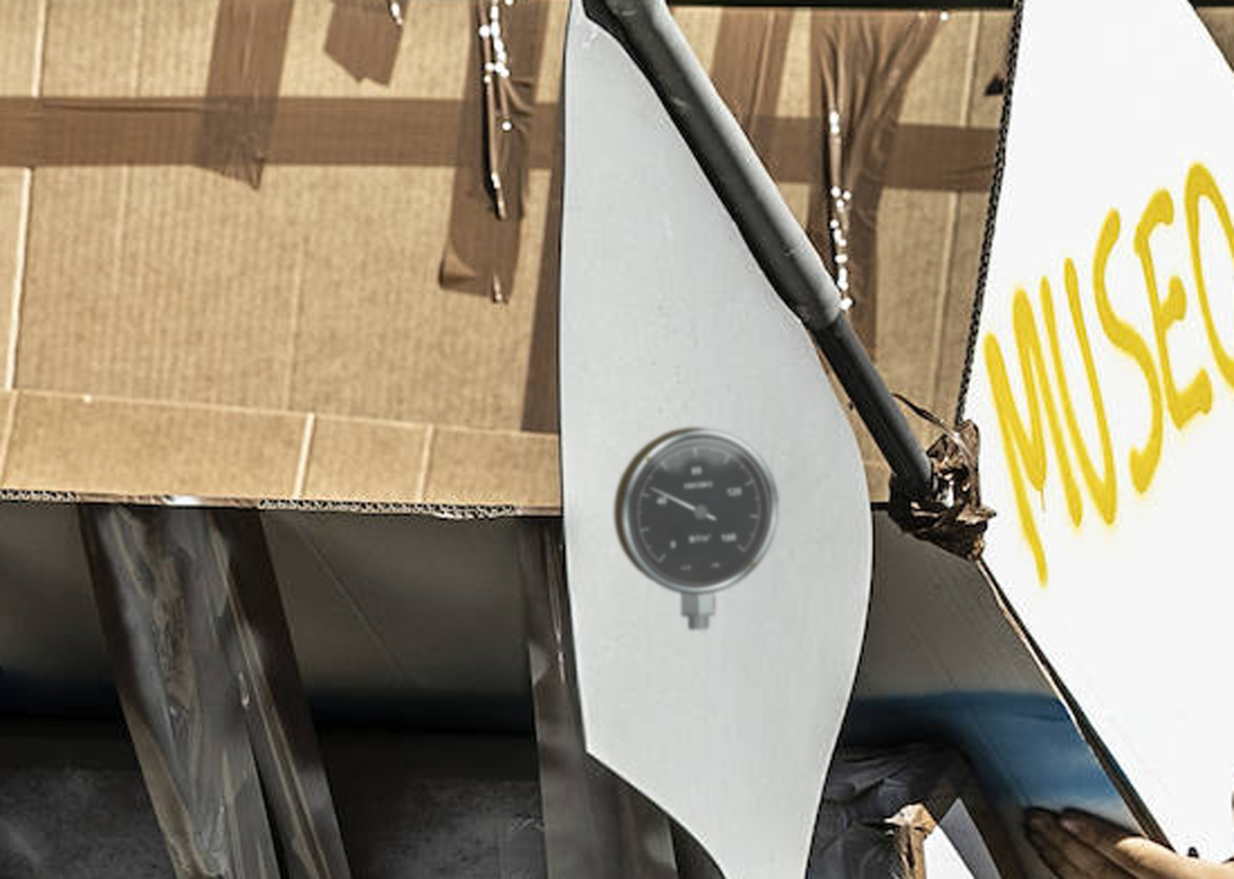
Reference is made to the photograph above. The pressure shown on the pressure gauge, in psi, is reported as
45 psi
